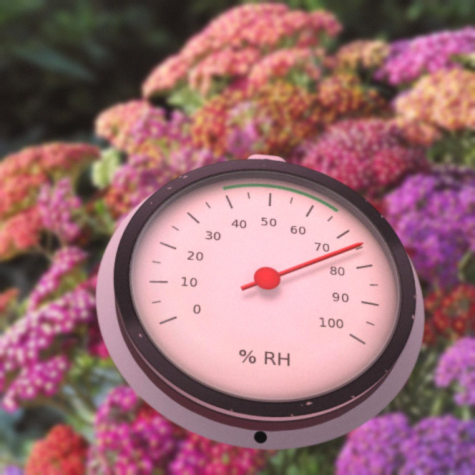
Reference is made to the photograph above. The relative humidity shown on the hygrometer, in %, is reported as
75 %
